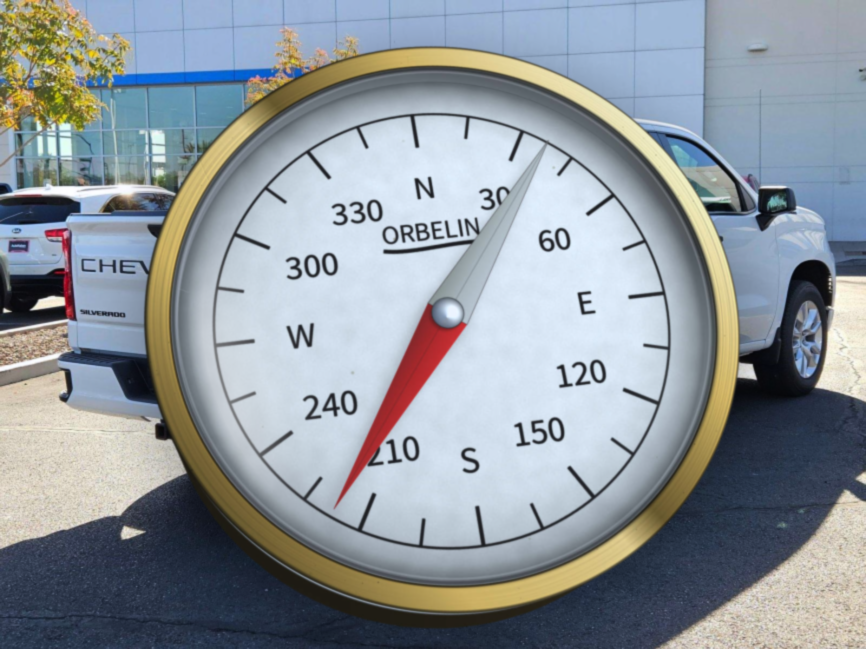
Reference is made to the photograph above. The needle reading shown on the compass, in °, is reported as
217.5 °
